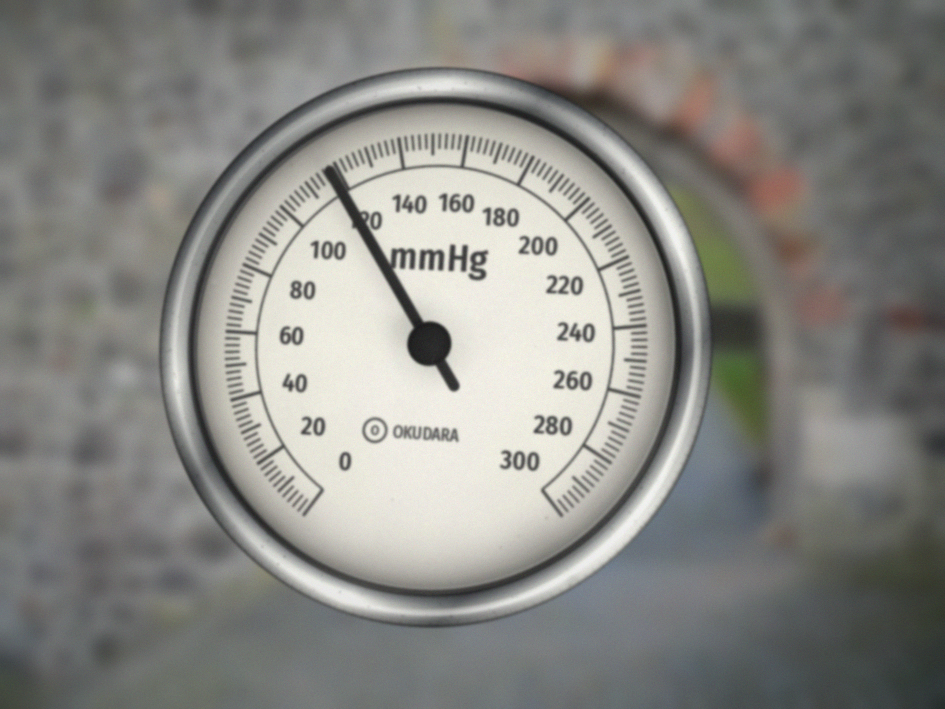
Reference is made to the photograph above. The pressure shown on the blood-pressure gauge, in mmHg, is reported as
118 mmHg
